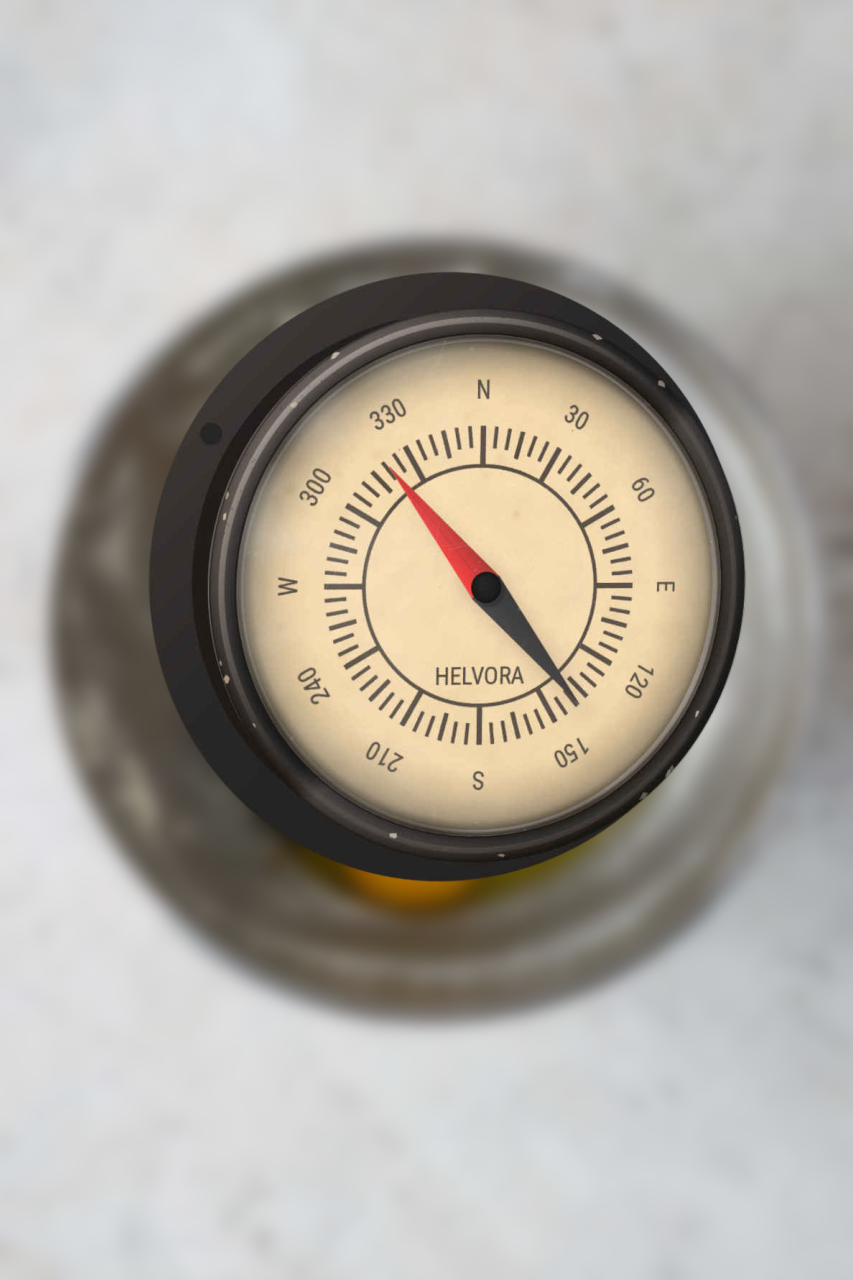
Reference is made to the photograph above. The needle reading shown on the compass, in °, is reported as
320 °
